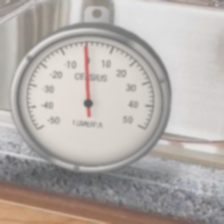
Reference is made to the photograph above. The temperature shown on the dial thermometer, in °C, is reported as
0 °C
